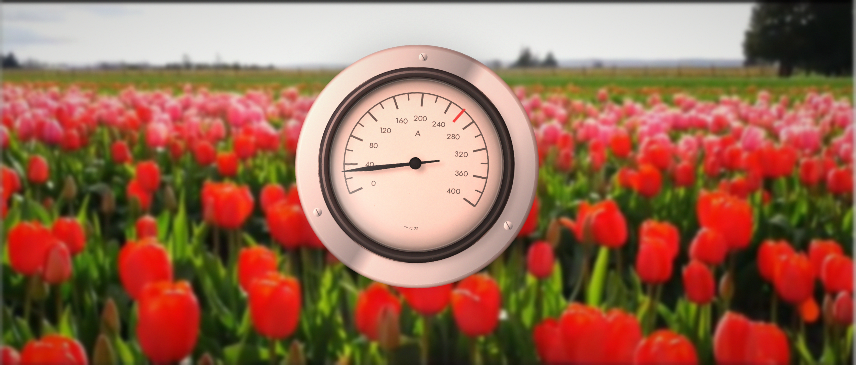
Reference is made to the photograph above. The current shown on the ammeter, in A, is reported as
30 A
